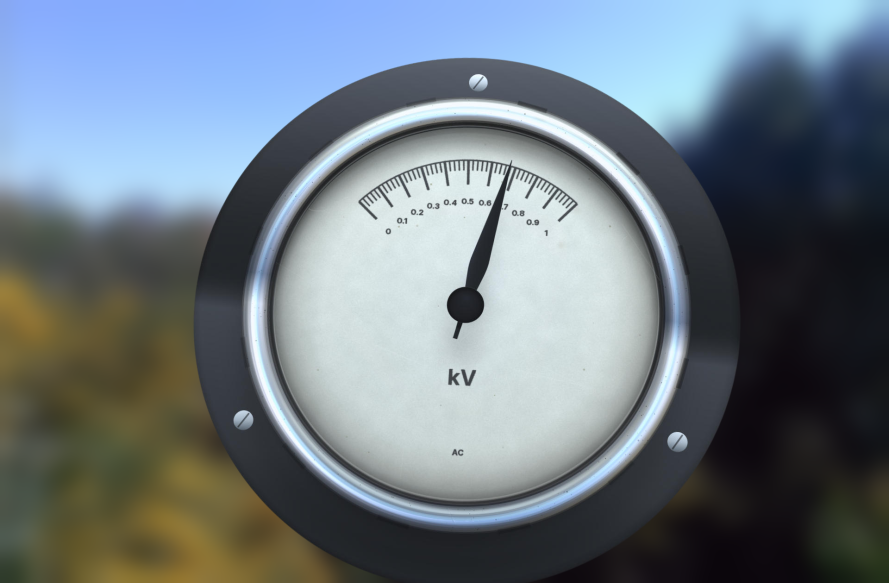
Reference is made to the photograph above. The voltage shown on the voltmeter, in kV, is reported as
0.68 kV
